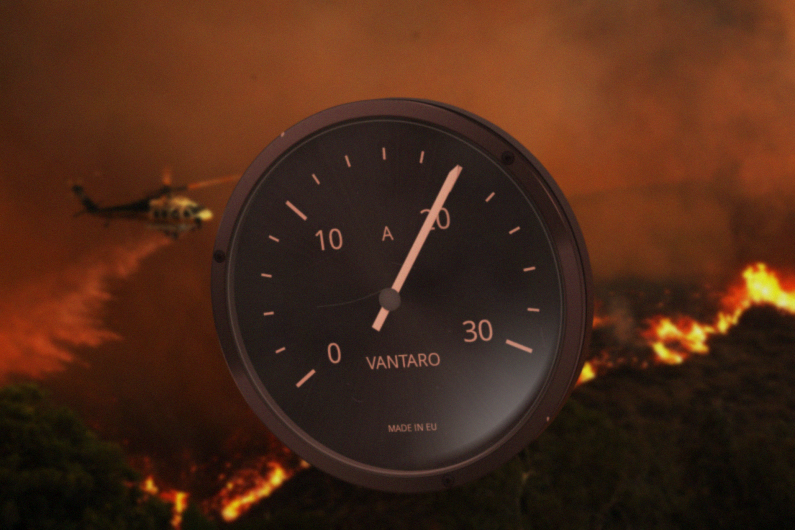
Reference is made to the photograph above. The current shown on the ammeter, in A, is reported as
20 A
